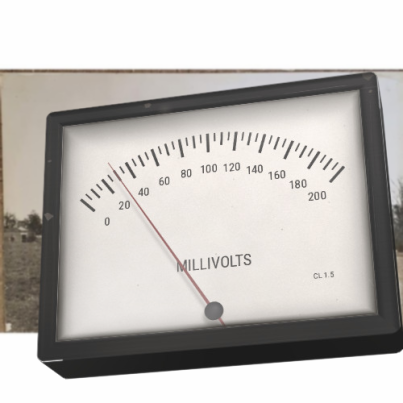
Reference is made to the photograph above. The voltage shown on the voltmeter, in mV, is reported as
30 mV
